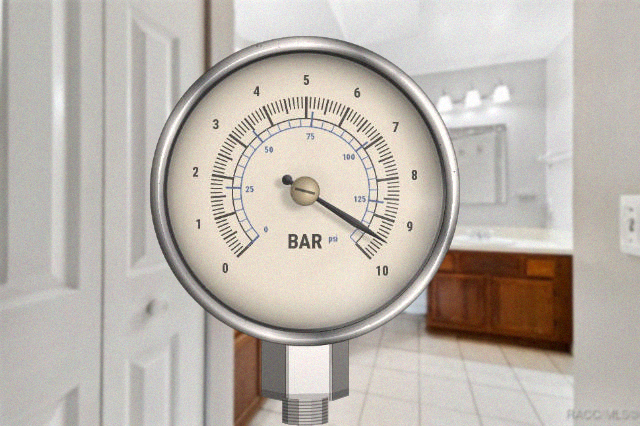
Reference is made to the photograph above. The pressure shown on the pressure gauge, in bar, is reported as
9.5 bar
